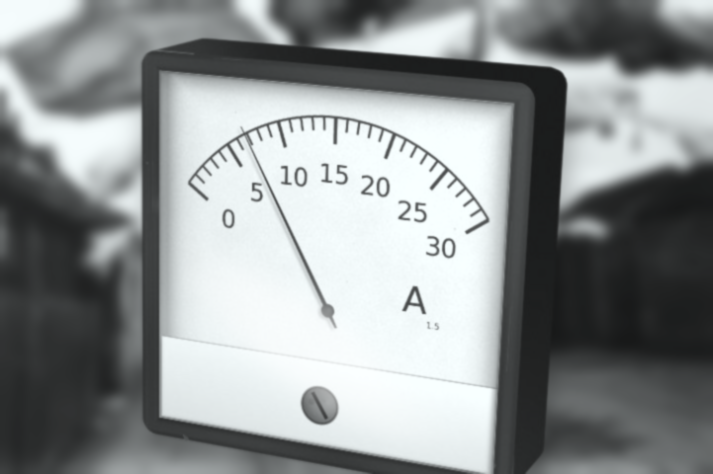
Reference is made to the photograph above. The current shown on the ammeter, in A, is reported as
7 A
